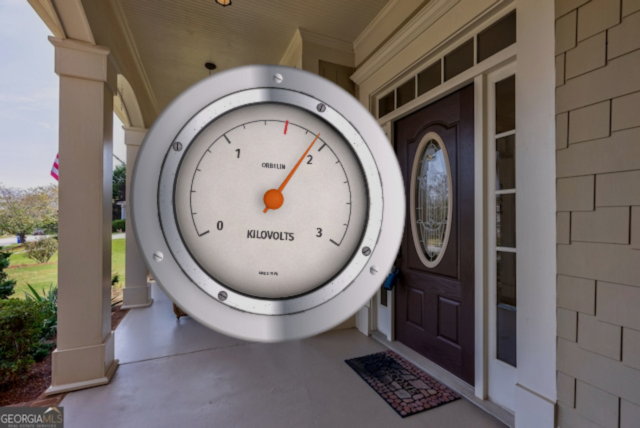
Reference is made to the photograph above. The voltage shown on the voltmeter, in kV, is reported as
1.9 kV
